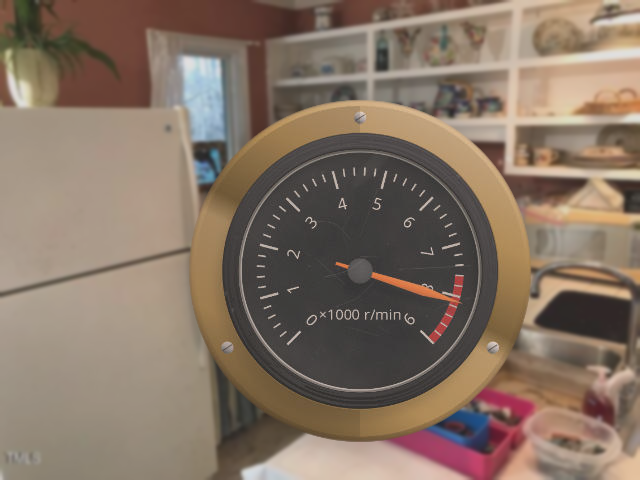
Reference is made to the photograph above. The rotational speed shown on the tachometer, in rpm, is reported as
8100 rpm
